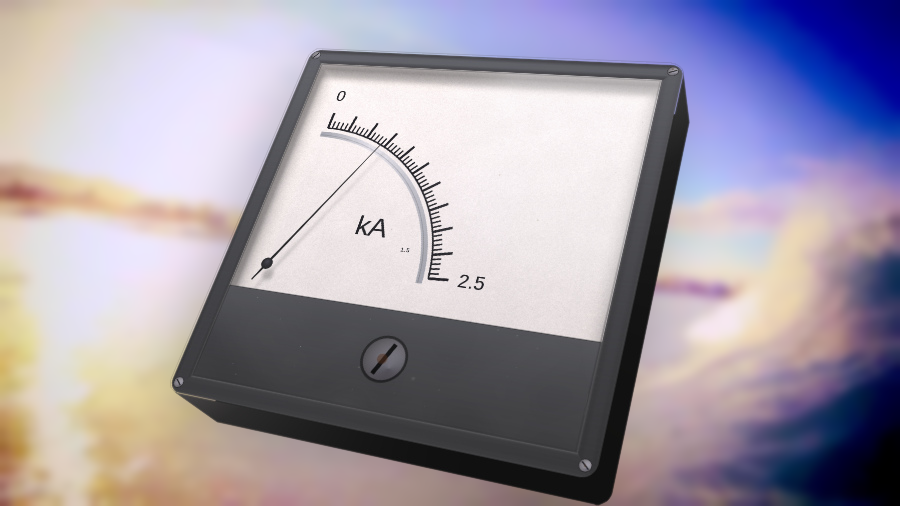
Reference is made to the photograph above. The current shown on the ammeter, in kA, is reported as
0.75 kA
